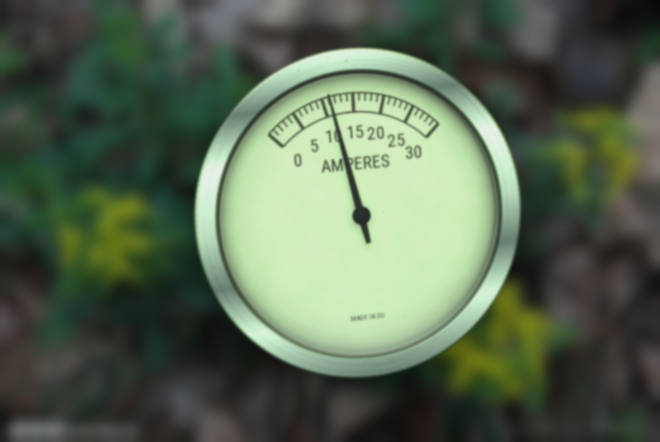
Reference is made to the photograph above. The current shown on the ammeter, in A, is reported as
11 A
